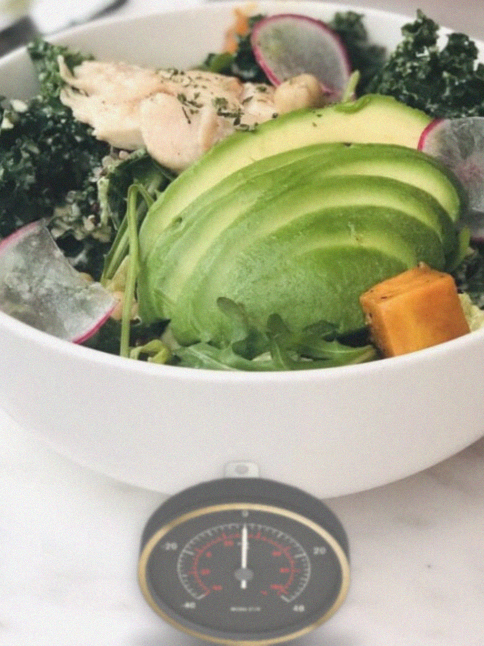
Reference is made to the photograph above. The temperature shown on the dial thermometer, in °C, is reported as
0 °C
